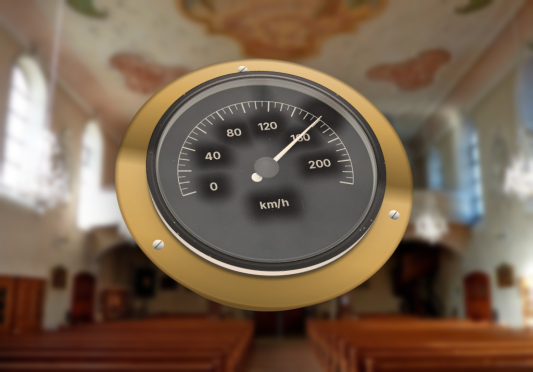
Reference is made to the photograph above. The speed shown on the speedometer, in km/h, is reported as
160 km/h
